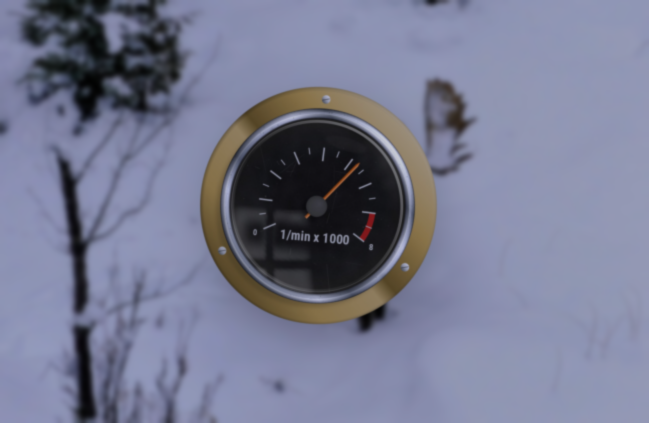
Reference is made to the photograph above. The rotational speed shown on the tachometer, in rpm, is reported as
5250 rpm
